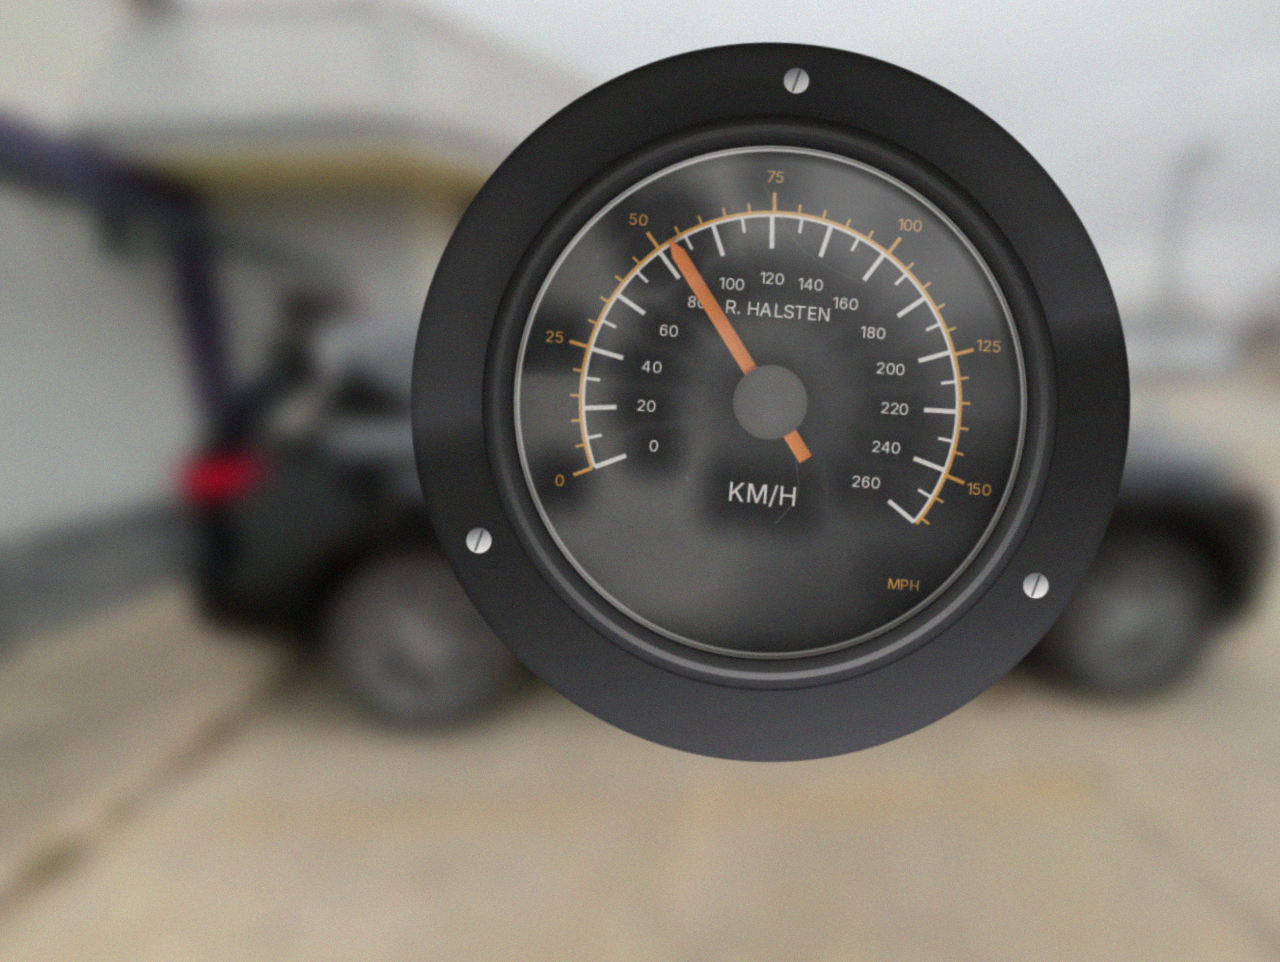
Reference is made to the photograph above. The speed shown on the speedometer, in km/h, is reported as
85 km/h
